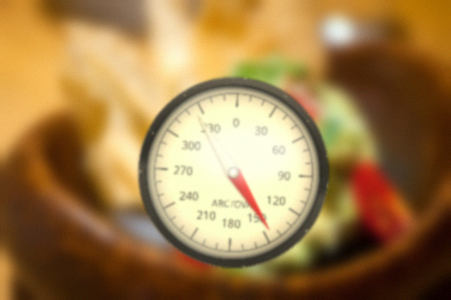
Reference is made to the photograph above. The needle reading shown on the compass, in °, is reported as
145 °
